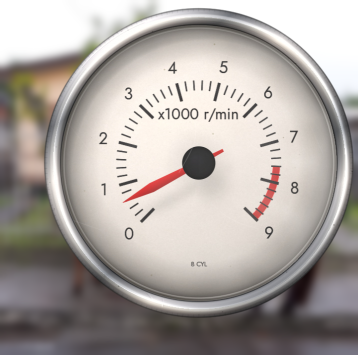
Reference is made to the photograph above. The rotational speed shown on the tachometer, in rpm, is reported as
600 rpm
